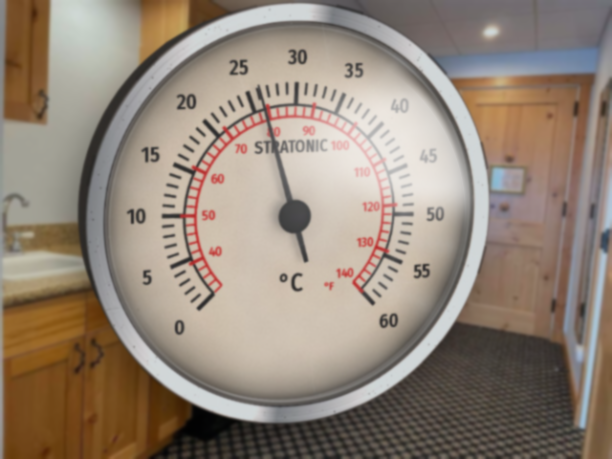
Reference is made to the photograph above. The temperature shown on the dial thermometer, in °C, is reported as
26 °C
